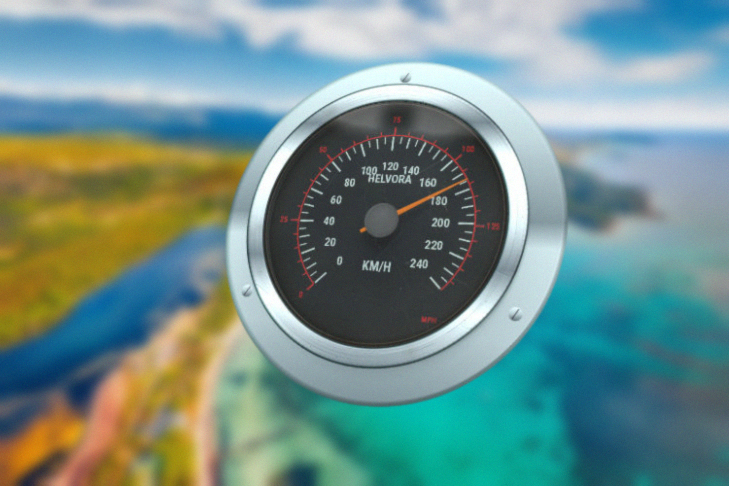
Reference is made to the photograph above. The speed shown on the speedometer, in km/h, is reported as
175 km/h
